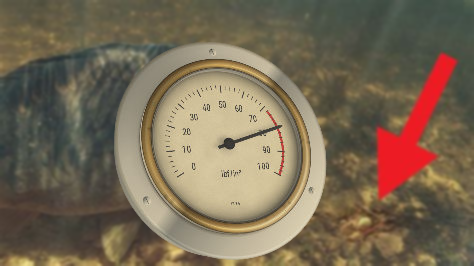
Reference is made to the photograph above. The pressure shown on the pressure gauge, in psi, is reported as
80 psi
